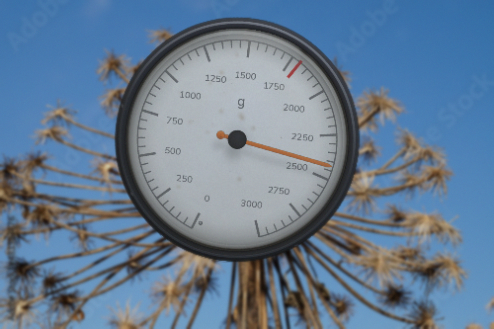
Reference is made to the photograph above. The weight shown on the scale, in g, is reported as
2425 g
